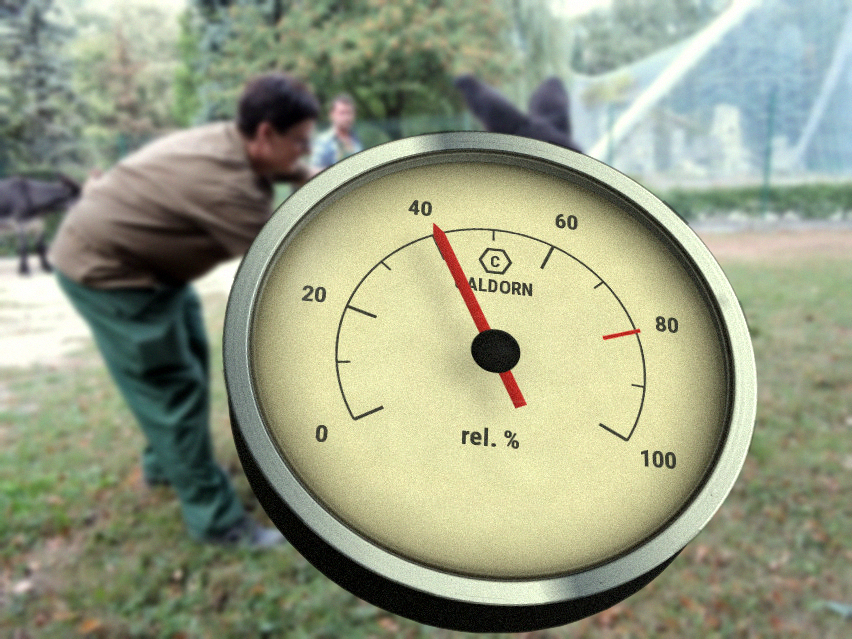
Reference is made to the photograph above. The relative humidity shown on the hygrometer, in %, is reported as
40 %
